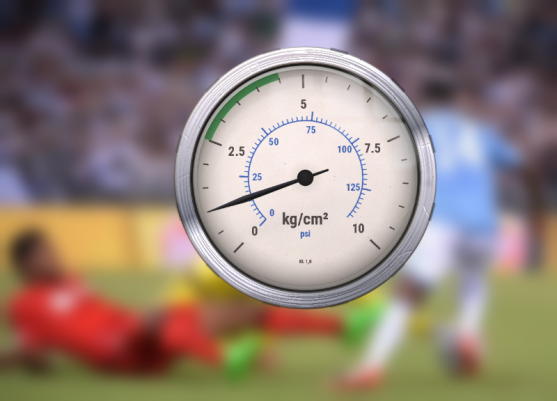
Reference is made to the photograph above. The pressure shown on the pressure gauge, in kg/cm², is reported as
1 kg/cm²
